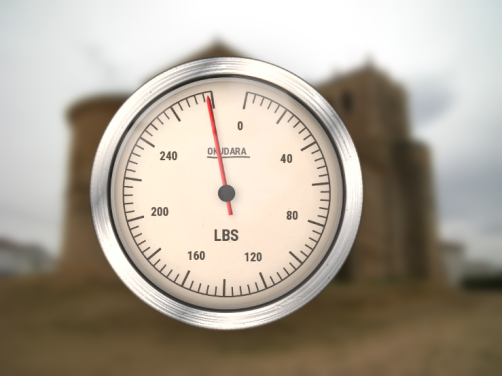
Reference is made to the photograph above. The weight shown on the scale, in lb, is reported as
278 lb
